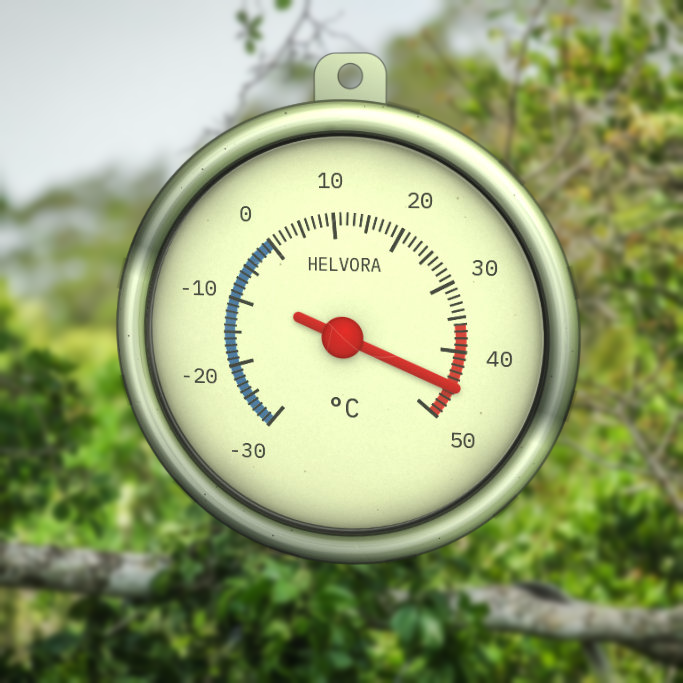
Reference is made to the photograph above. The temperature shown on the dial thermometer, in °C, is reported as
45 °C
